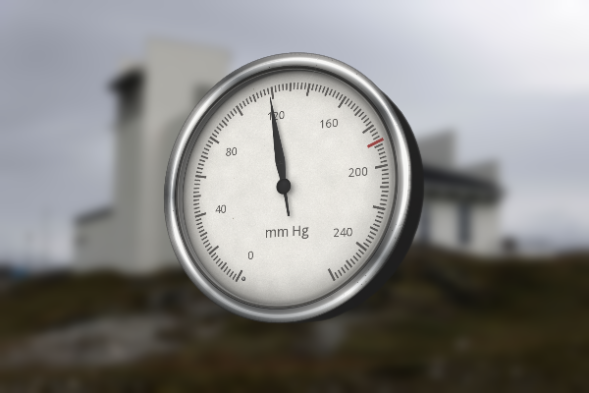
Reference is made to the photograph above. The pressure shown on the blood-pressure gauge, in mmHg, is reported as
120 mmHg
